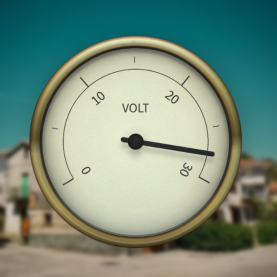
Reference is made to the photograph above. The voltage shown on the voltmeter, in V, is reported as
27.5 V
